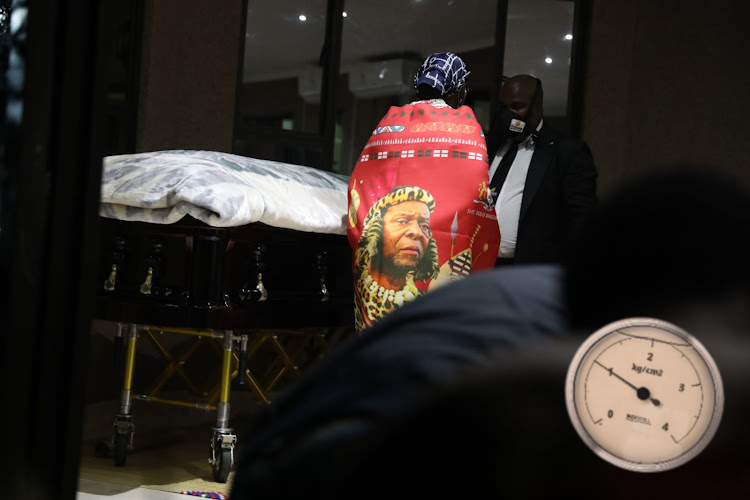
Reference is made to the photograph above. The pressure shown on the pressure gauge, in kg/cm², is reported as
1 kg/cm²
